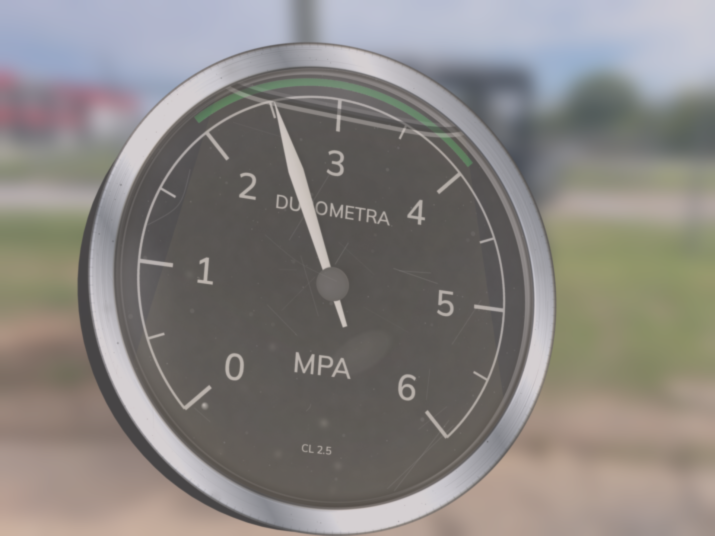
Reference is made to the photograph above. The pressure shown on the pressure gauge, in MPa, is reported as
2.5 MPa
